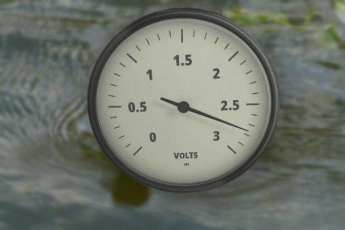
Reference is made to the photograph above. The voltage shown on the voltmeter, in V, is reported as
2.75 V
